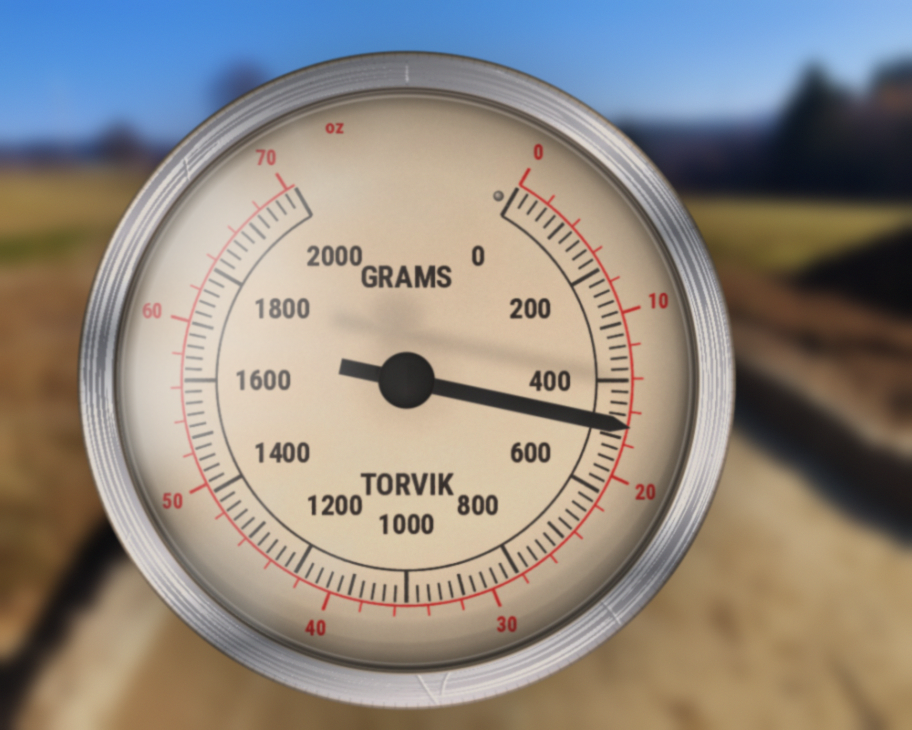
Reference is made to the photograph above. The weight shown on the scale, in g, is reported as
480 g
